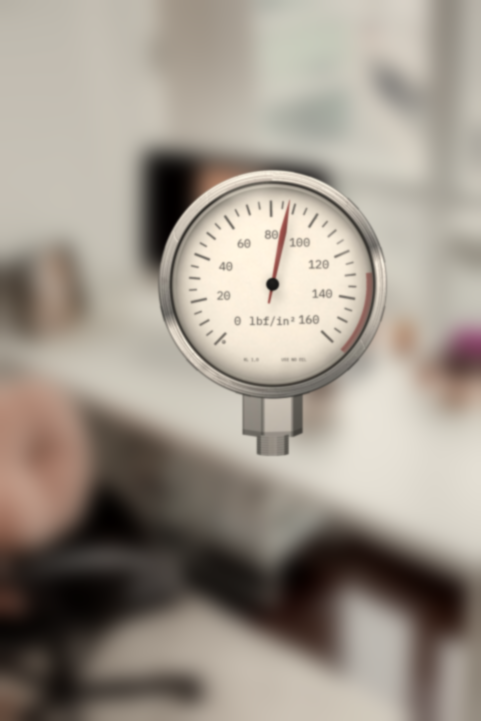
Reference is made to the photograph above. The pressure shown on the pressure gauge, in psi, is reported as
87.5 psi
